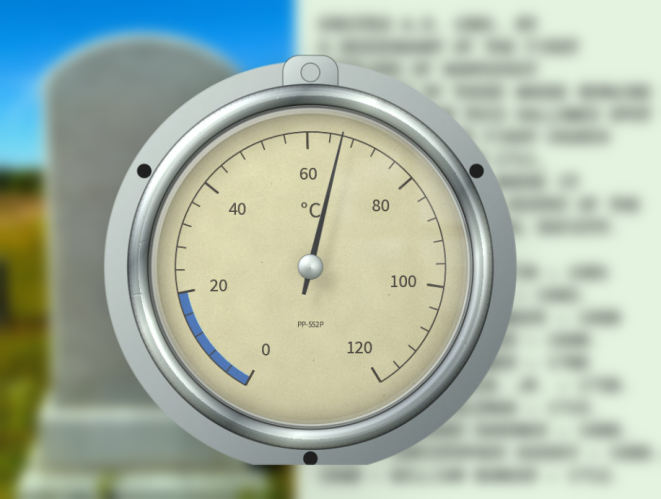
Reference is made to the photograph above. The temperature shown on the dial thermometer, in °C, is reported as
66 °C
